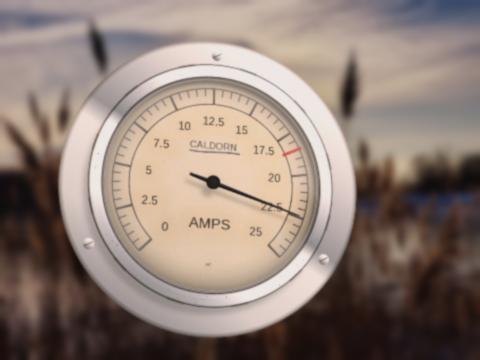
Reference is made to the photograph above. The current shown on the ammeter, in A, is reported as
22.5 A
